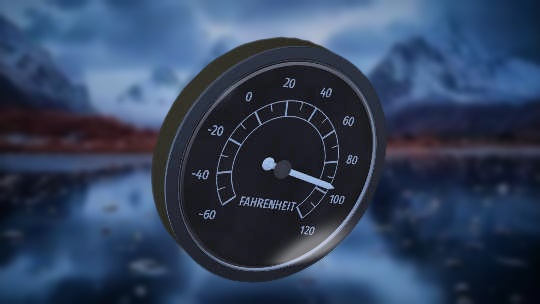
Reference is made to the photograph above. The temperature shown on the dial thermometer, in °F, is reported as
95 °F
